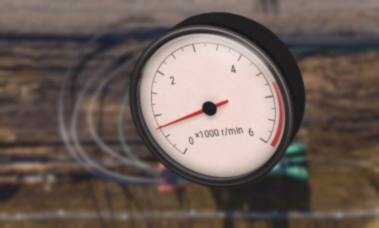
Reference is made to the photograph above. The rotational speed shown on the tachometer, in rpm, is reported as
750 rpm
